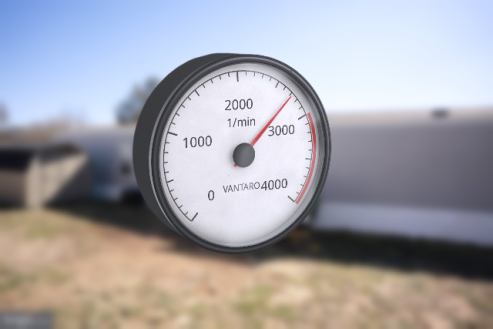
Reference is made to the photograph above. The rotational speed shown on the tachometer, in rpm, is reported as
2700 rpm
